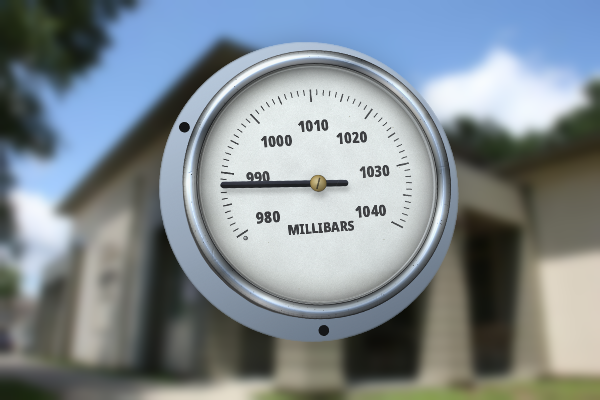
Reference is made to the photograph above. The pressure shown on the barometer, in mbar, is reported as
988 mbar
